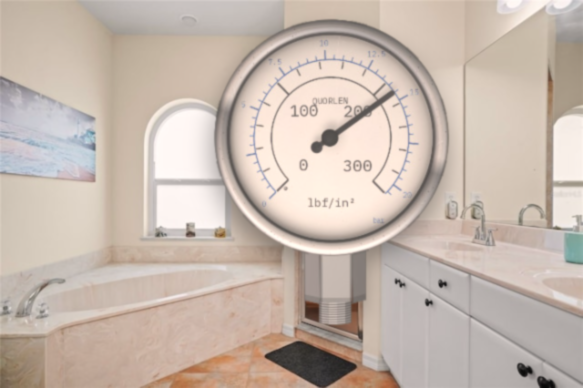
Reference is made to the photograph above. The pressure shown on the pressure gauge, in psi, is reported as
210 psi
